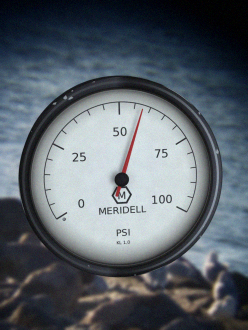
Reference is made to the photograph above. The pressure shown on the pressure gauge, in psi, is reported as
57.5 psi
